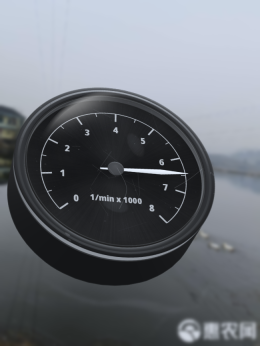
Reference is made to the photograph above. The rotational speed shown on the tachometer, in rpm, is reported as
6500 rpm
